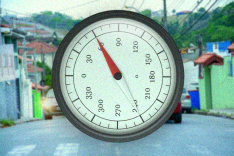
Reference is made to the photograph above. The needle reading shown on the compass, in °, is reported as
60 °
